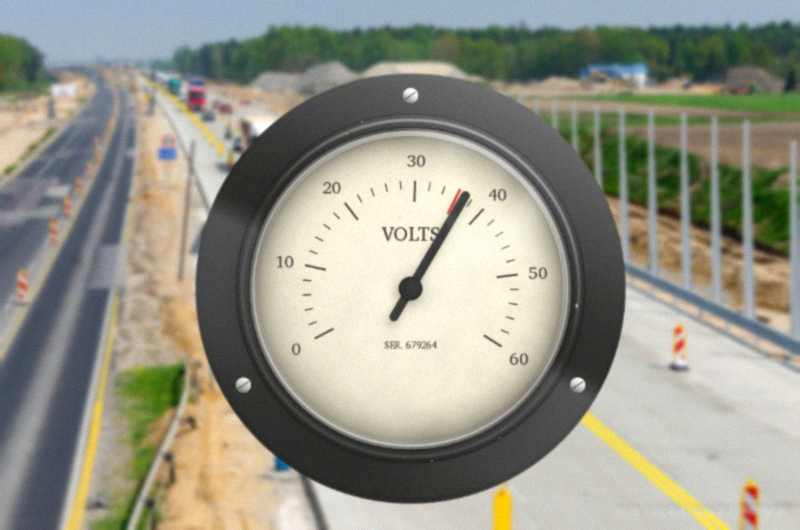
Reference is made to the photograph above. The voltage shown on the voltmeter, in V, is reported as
37 V
